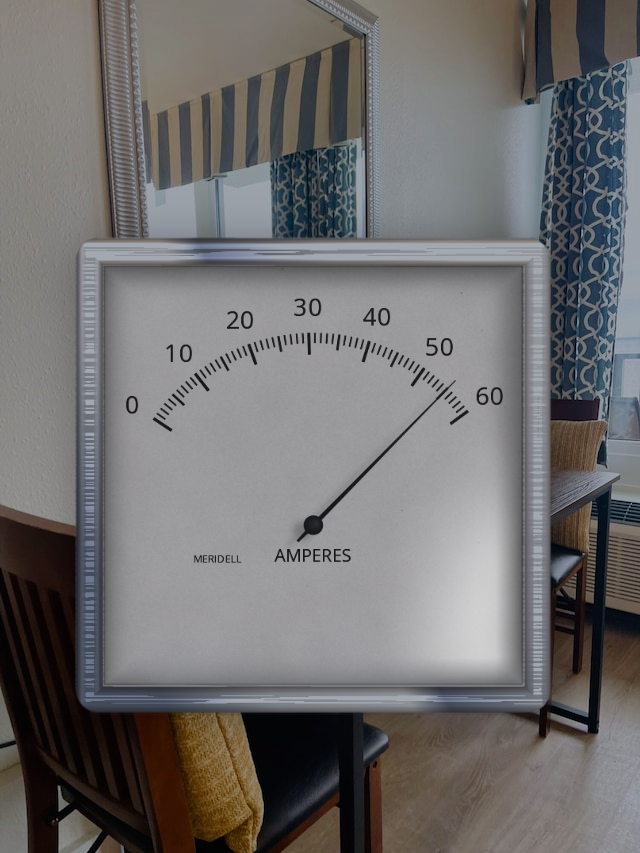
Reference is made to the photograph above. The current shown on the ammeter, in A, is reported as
55 A
